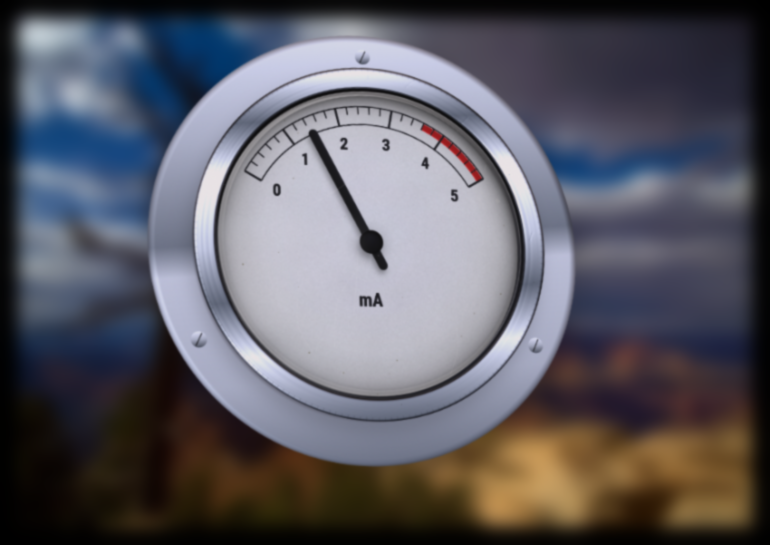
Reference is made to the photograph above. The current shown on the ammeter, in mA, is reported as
1.4 mA
